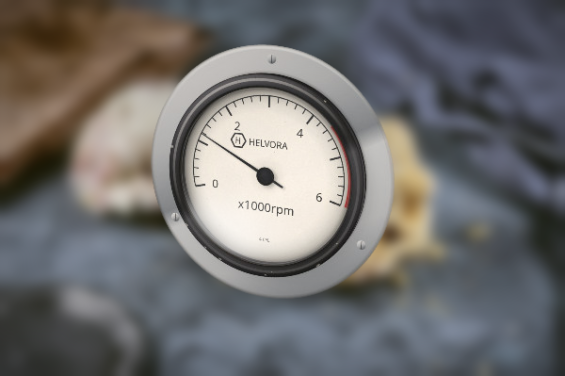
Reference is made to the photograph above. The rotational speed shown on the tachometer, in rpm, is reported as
1200 rpm
